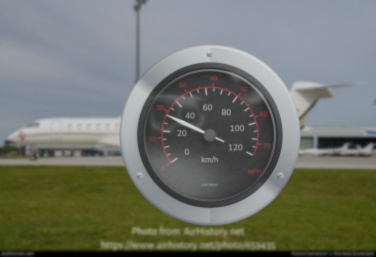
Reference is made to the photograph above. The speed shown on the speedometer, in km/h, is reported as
30 km/h
